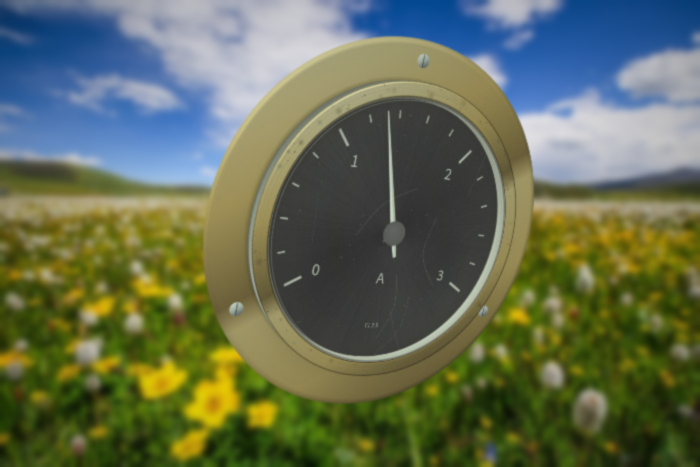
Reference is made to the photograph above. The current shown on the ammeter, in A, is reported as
1.3 A
